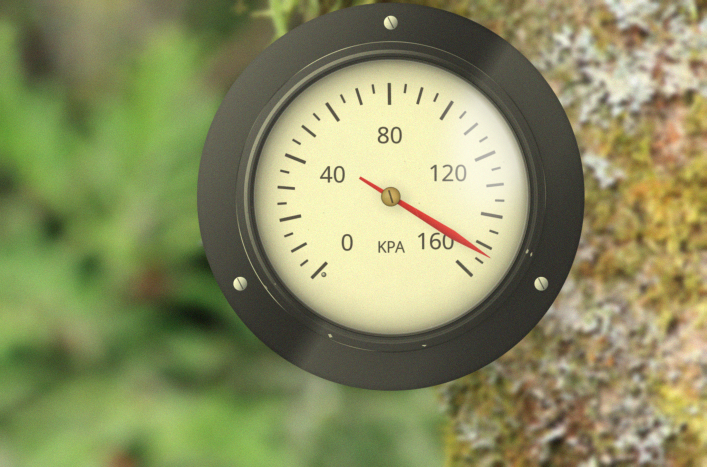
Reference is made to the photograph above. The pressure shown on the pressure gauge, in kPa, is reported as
152.5 kPa
